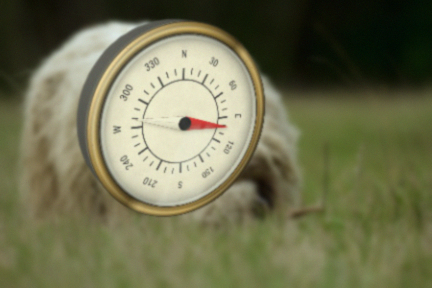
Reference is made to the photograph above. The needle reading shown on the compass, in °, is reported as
100 °
